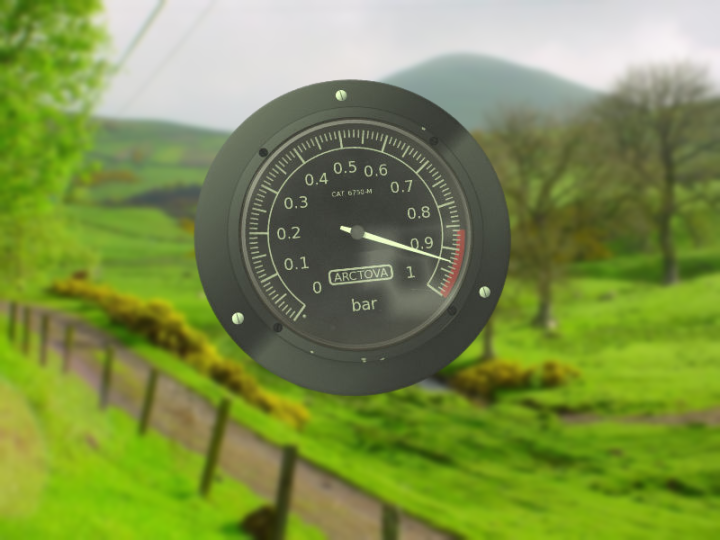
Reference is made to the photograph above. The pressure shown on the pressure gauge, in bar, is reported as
0.93 bar
